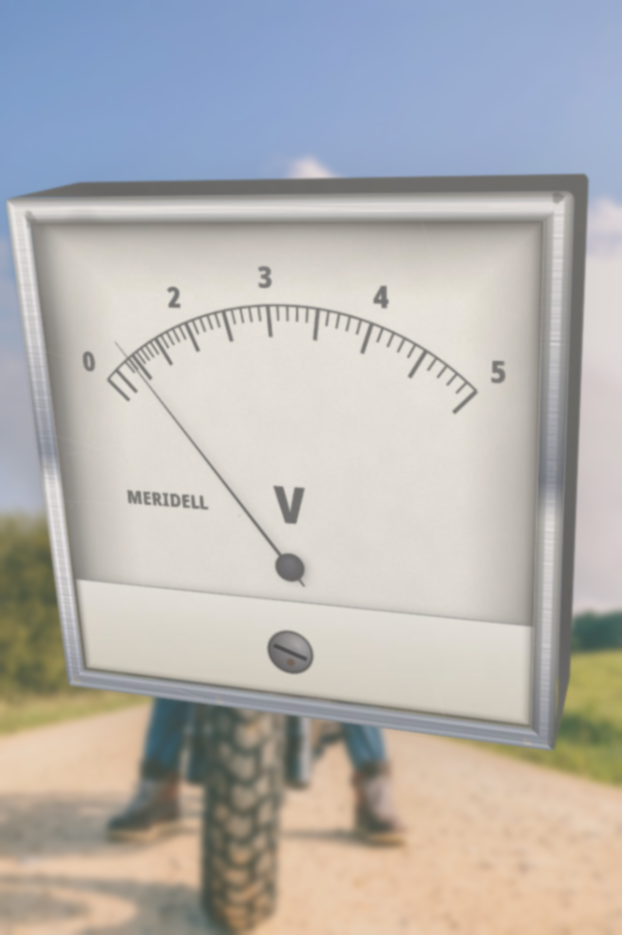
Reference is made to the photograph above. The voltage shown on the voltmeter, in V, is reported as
1 V
